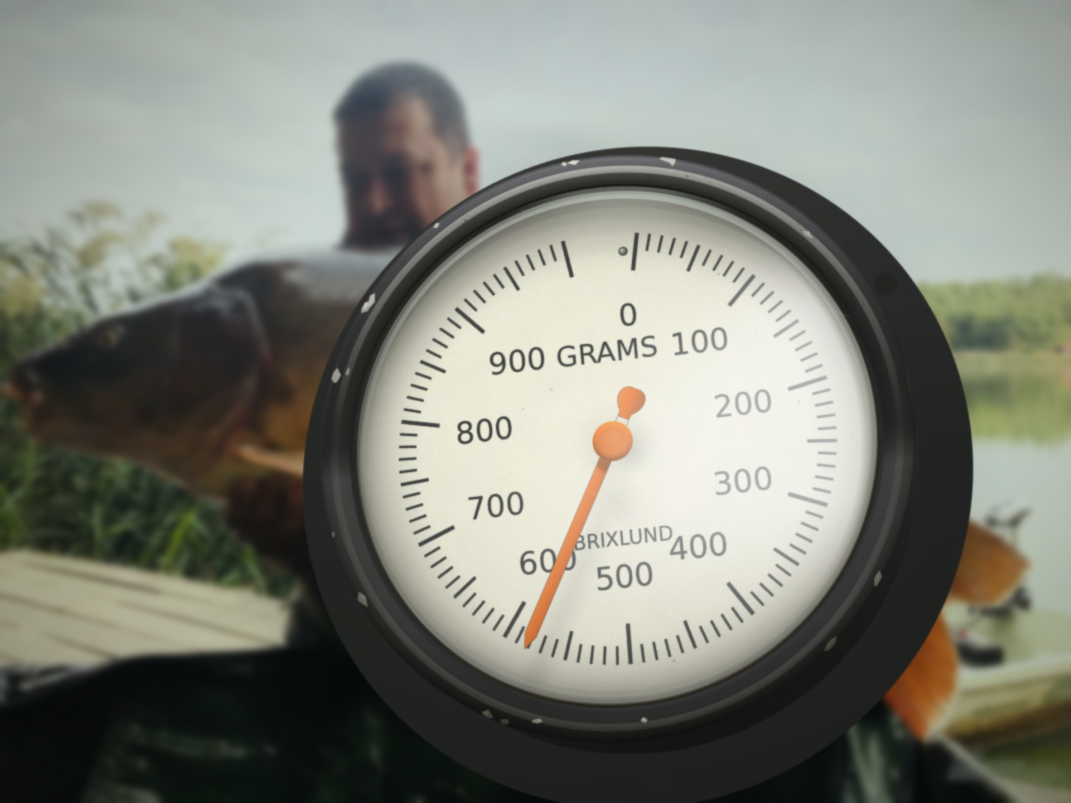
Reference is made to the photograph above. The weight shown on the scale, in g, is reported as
580 g
